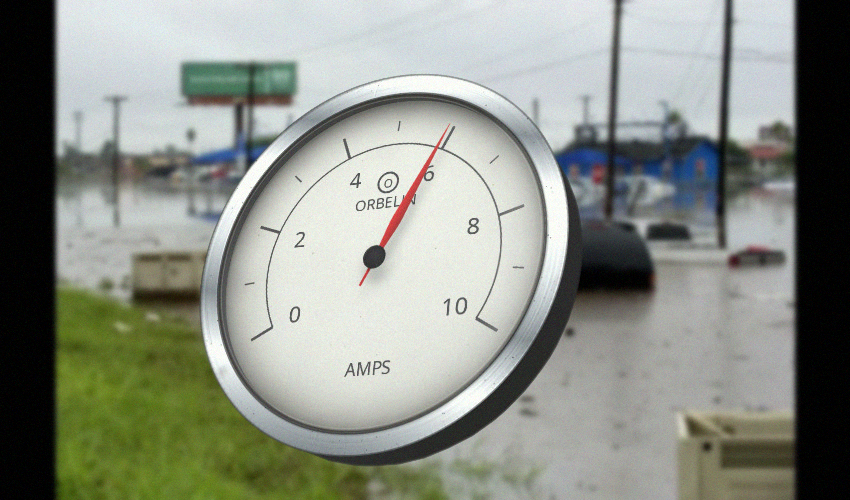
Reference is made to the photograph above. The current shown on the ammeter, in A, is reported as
6 A
